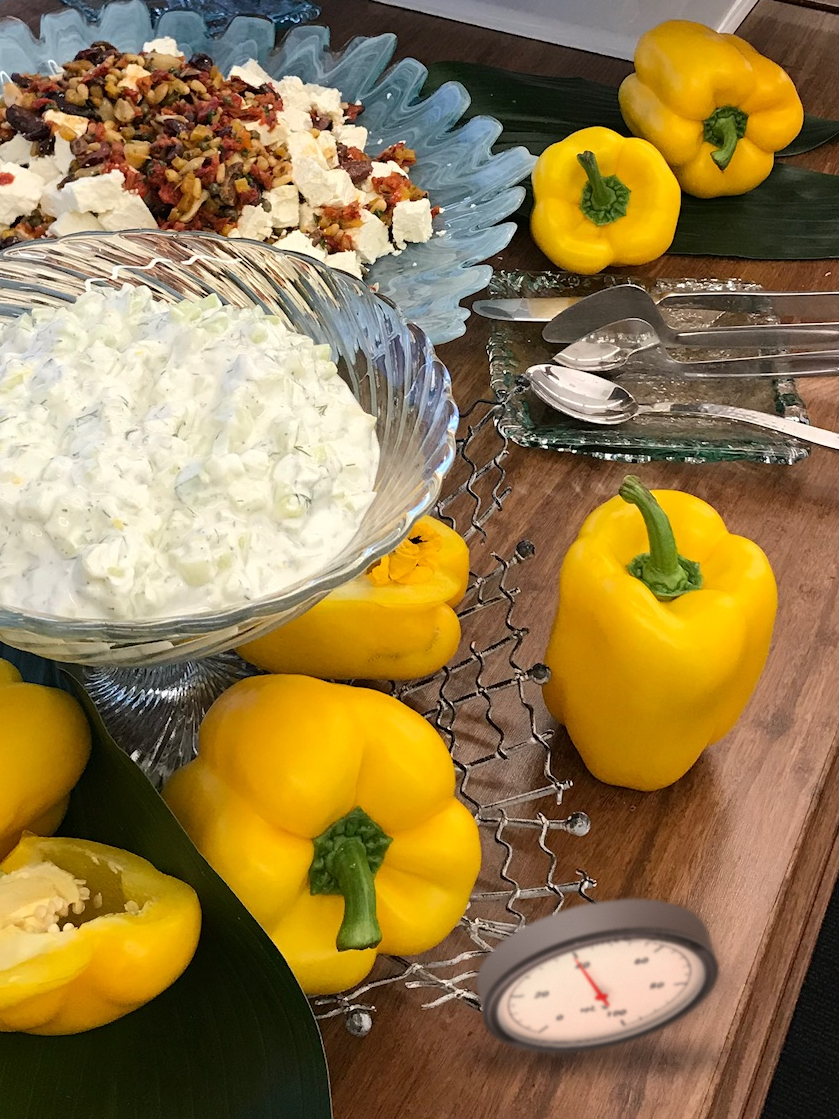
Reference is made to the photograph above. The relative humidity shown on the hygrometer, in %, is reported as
40 %
